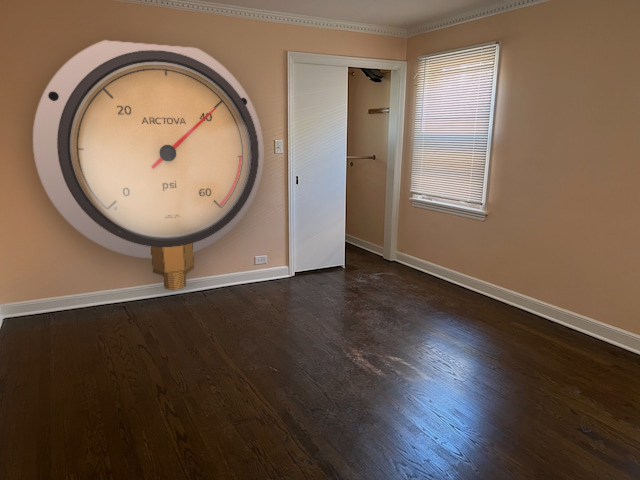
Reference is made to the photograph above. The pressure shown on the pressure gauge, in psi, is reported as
40 psi
